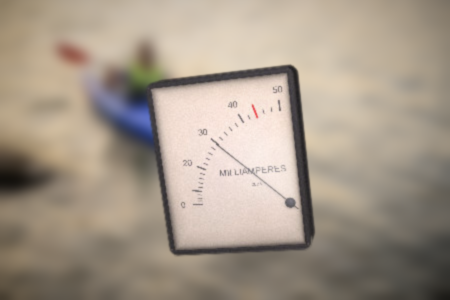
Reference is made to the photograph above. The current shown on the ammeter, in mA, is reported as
30 mA
